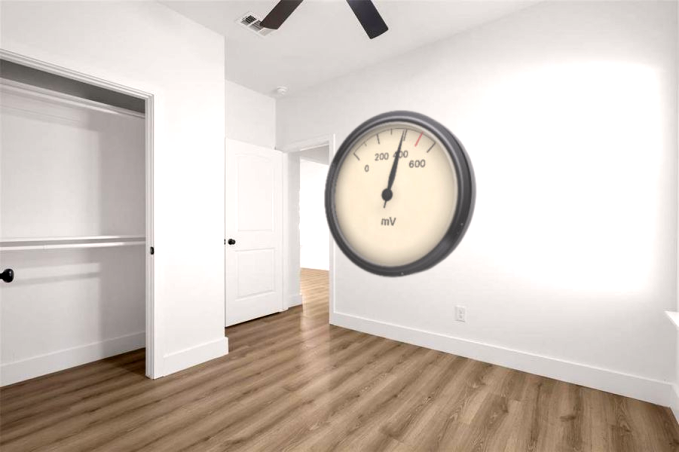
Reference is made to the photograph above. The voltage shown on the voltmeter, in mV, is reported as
400 mV
